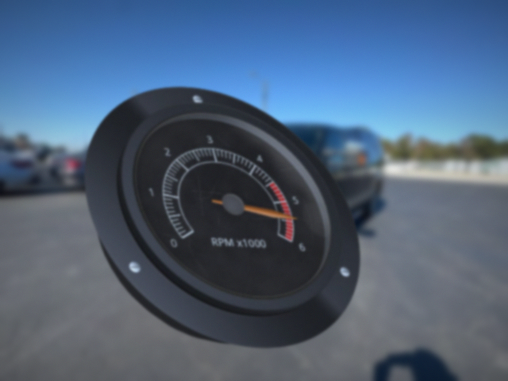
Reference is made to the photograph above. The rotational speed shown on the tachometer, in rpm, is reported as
5500 rpm
